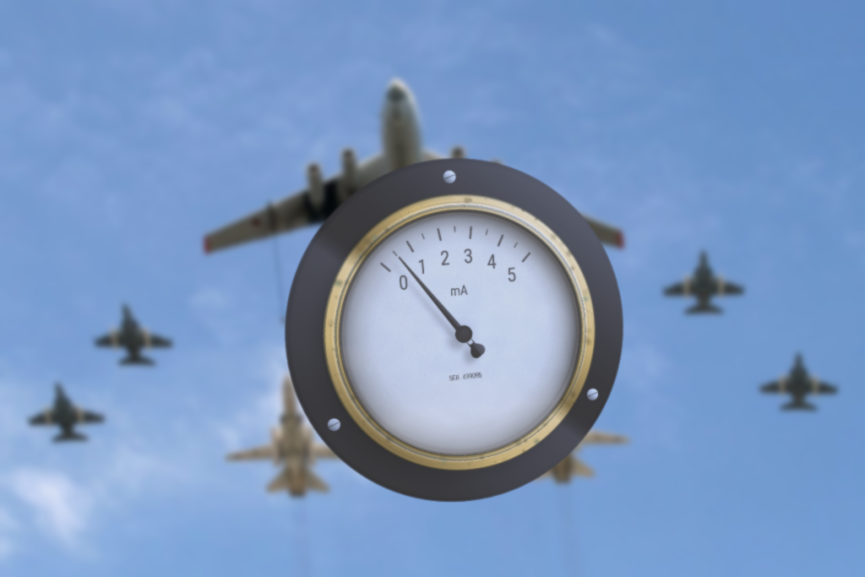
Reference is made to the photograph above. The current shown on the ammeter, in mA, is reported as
0.5 mA
